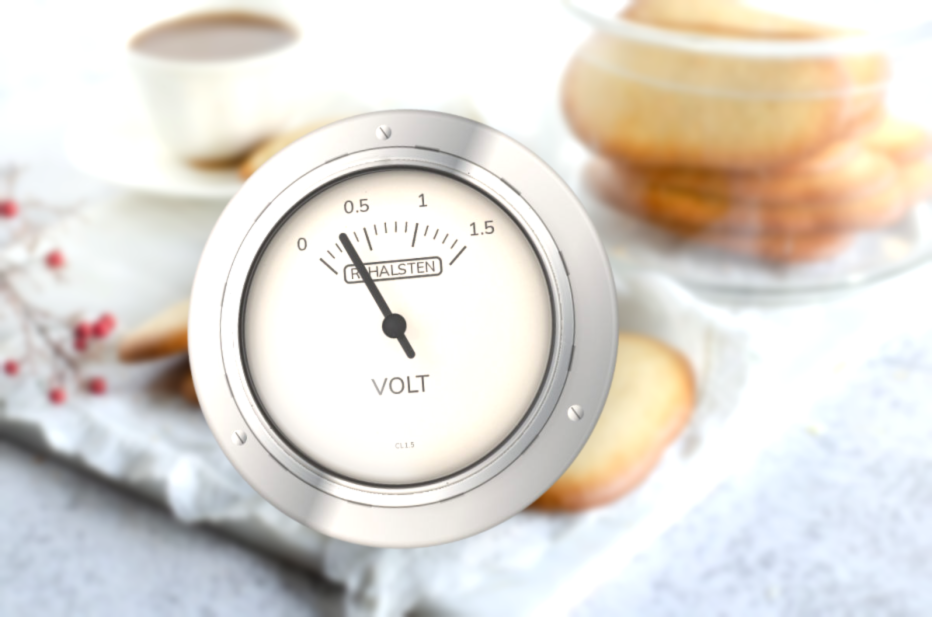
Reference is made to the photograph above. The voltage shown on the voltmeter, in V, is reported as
0.3 V
